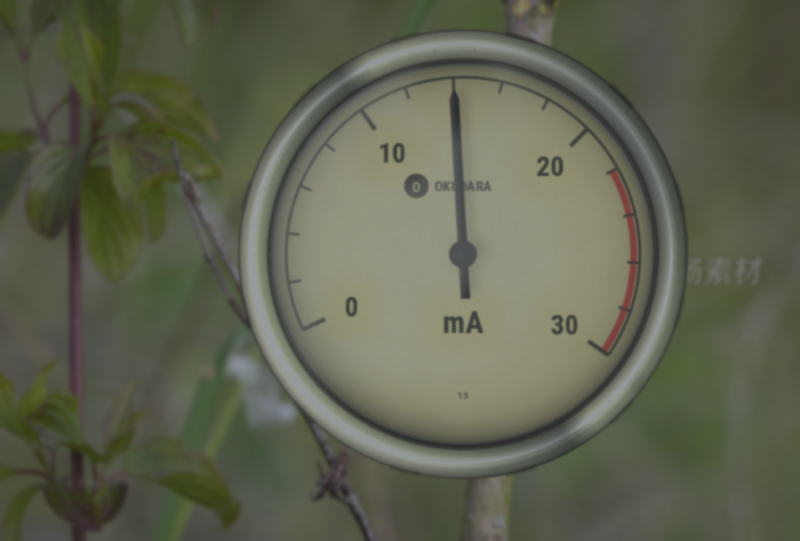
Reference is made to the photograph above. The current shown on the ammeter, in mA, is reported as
14 mA
